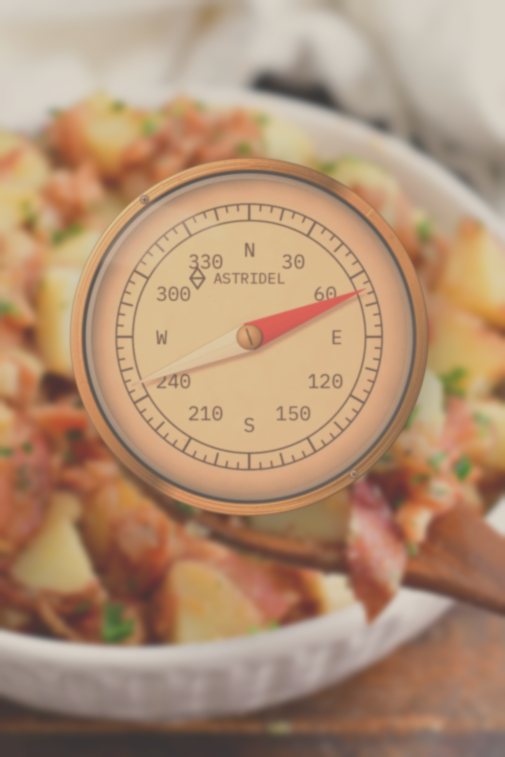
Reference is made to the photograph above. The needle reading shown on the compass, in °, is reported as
67.5 °
